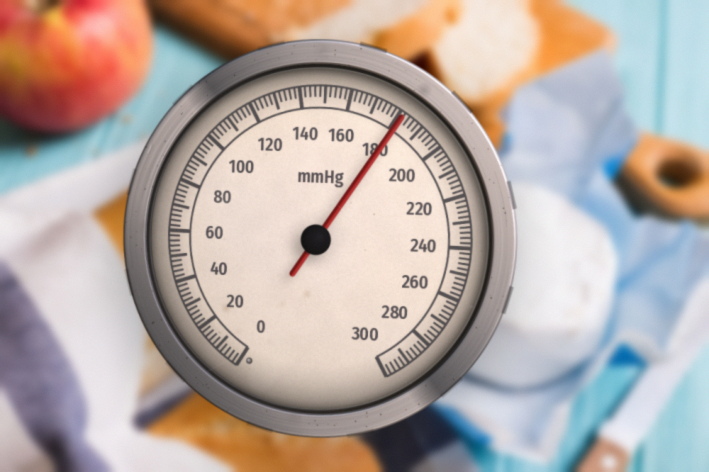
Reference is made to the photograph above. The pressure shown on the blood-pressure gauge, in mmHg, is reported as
182 mmHg
